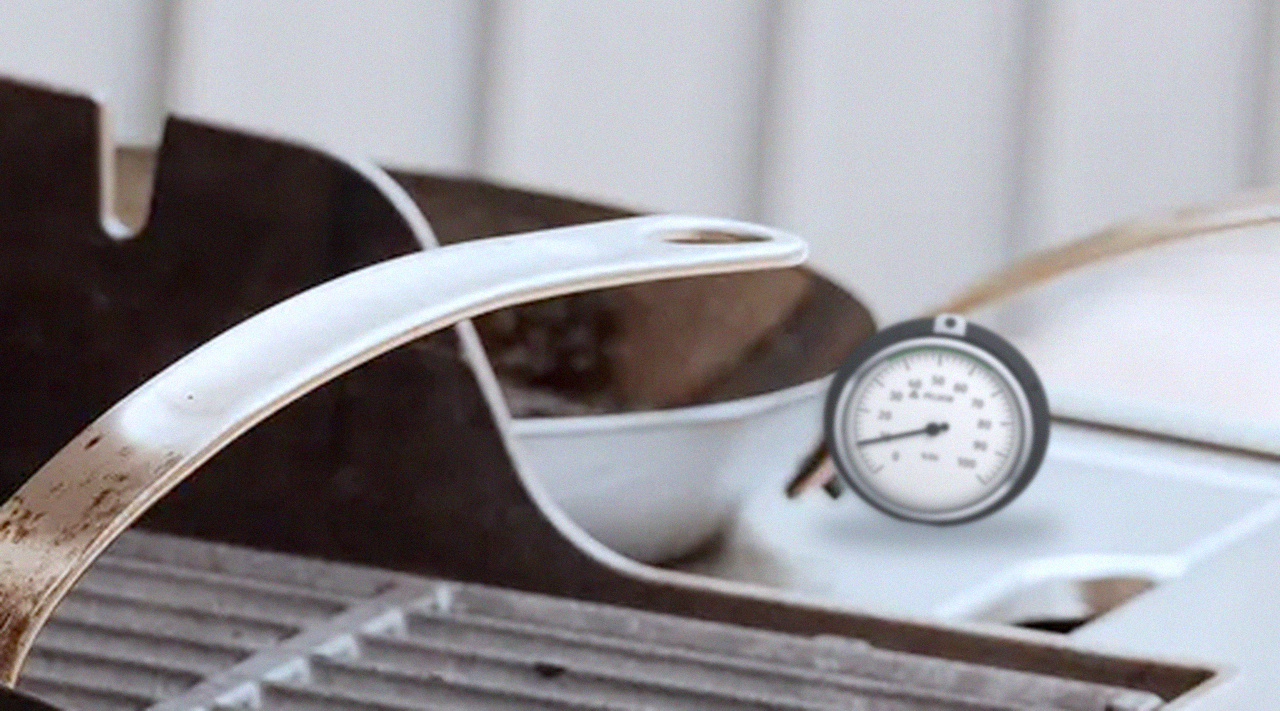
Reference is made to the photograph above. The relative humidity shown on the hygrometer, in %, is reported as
10 %
